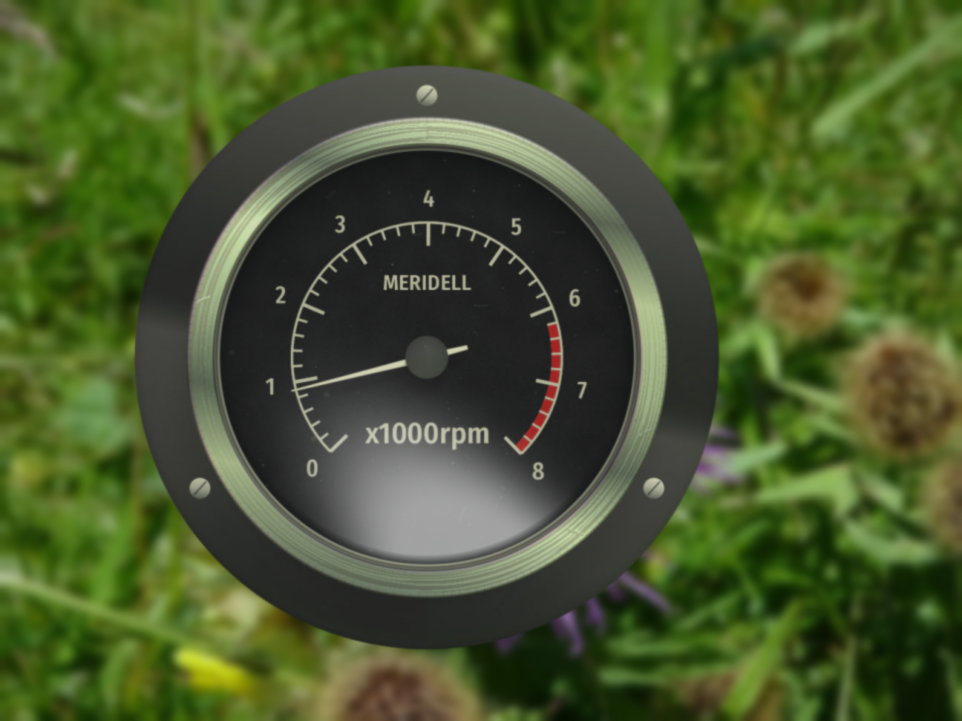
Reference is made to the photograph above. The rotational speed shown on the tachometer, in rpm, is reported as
900 rpm
